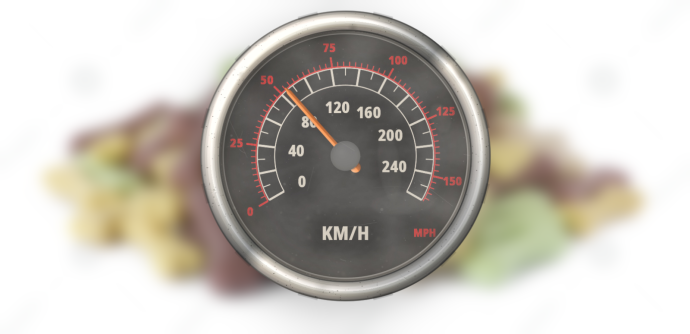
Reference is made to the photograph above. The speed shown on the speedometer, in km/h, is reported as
85 km/h
